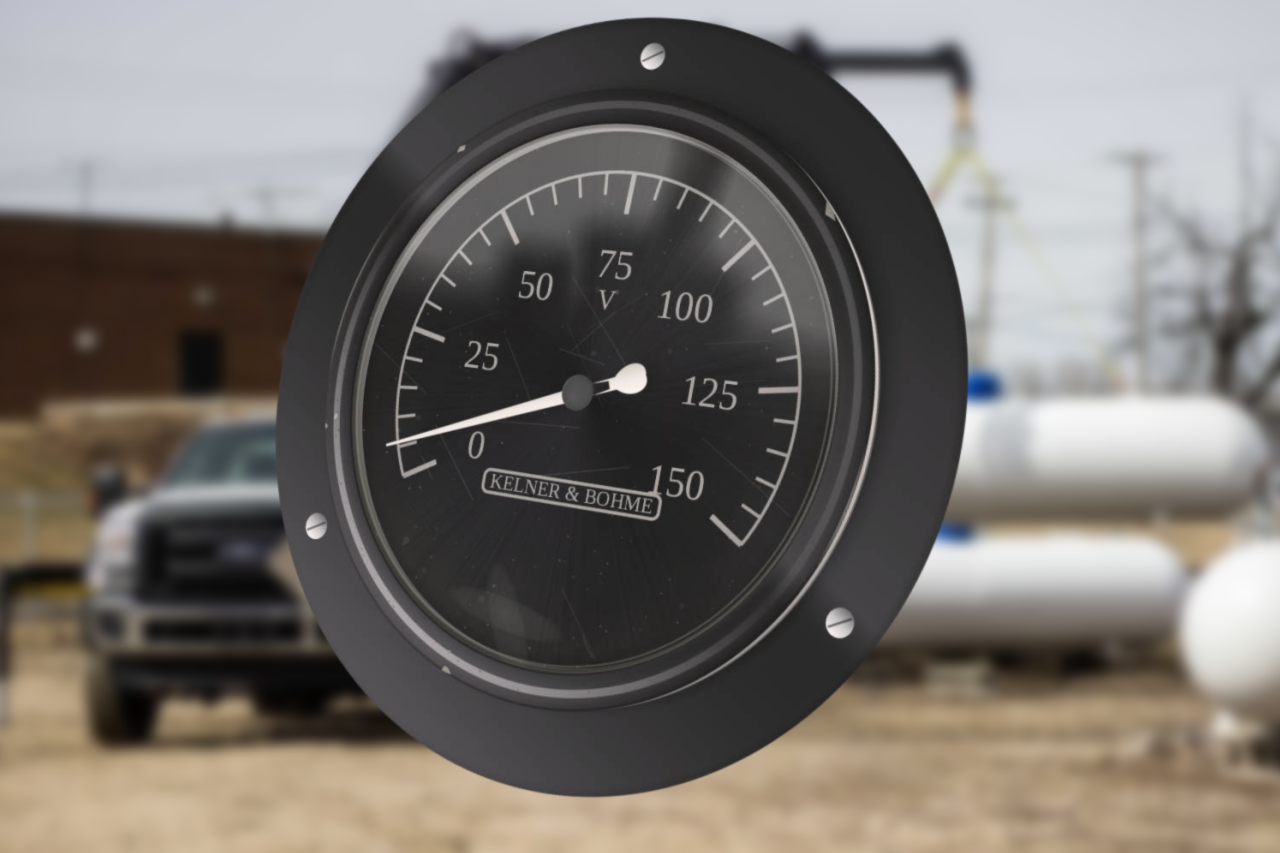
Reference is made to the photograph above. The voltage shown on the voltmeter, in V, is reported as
5 V
